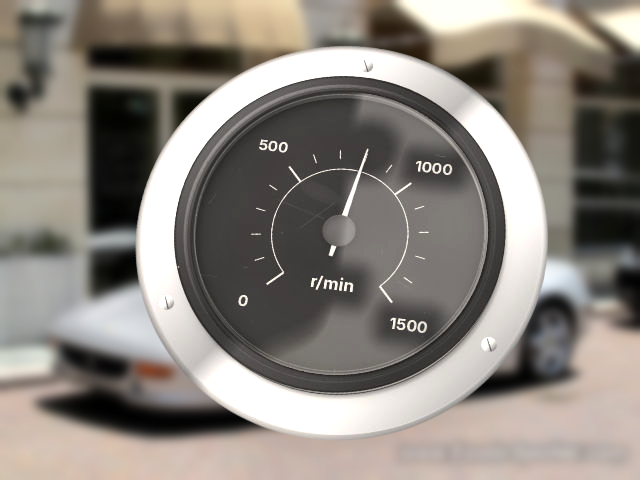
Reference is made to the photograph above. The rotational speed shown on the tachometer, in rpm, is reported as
800 rpm
